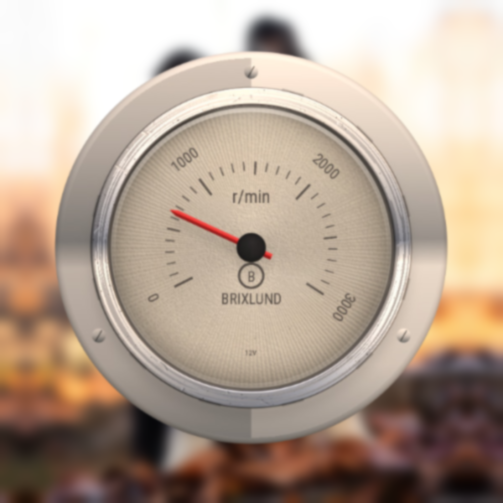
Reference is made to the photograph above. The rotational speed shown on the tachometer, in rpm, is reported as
650 rpm
